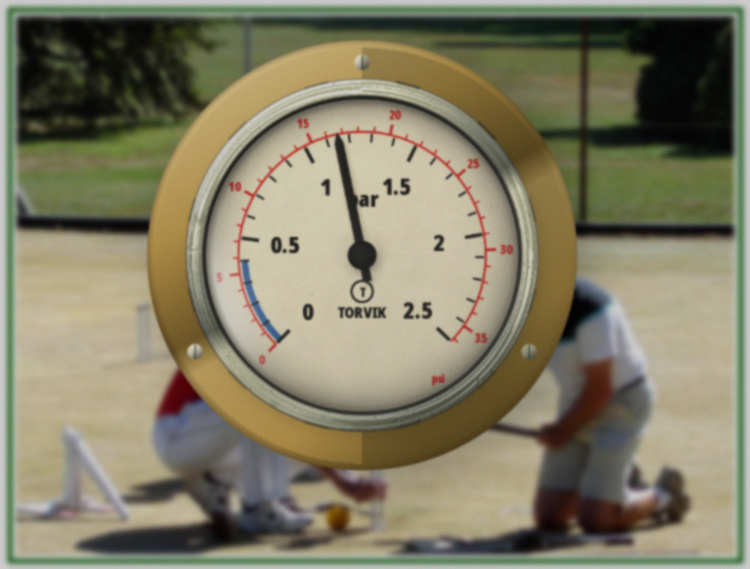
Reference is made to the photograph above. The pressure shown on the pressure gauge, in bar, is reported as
1.15 bar
